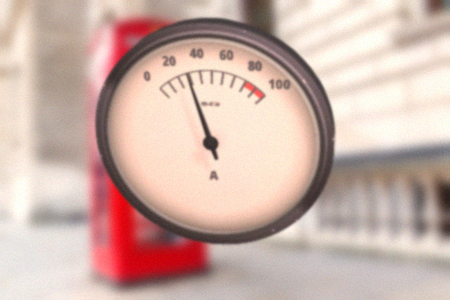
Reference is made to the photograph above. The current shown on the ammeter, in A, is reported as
30 A
